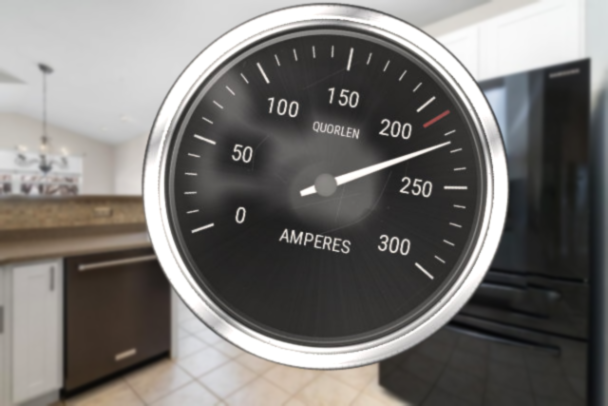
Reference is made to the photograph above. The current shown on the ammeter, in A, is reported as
225 A
